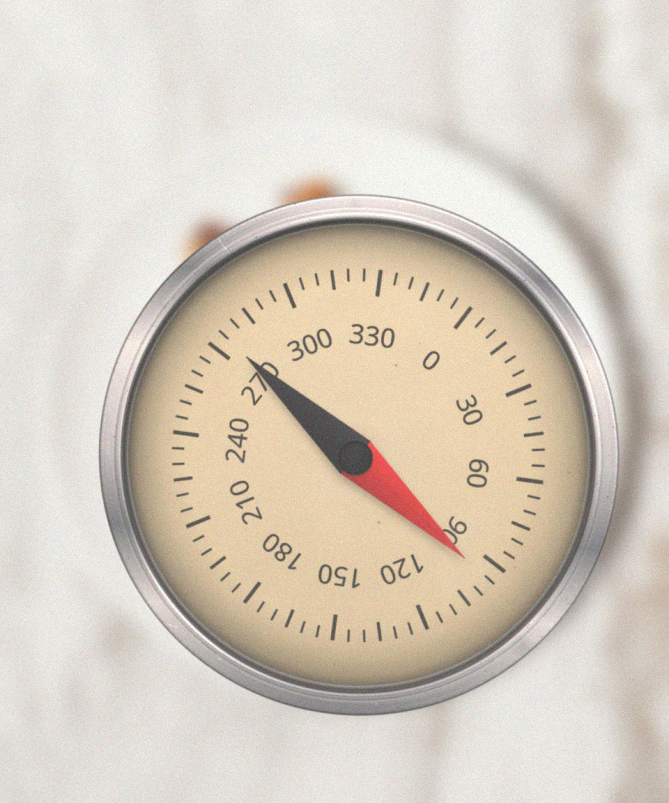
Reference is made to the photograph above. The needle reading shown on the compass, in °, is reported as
95 °
